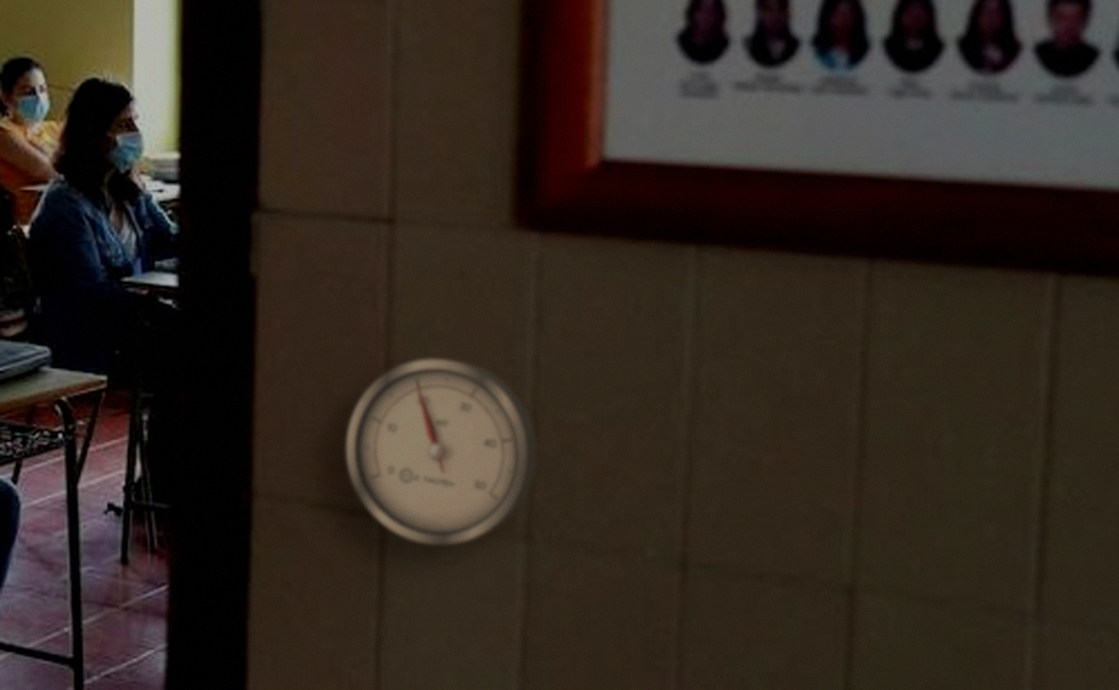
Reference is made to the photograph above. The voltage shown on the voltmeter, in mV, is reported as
20 mV
